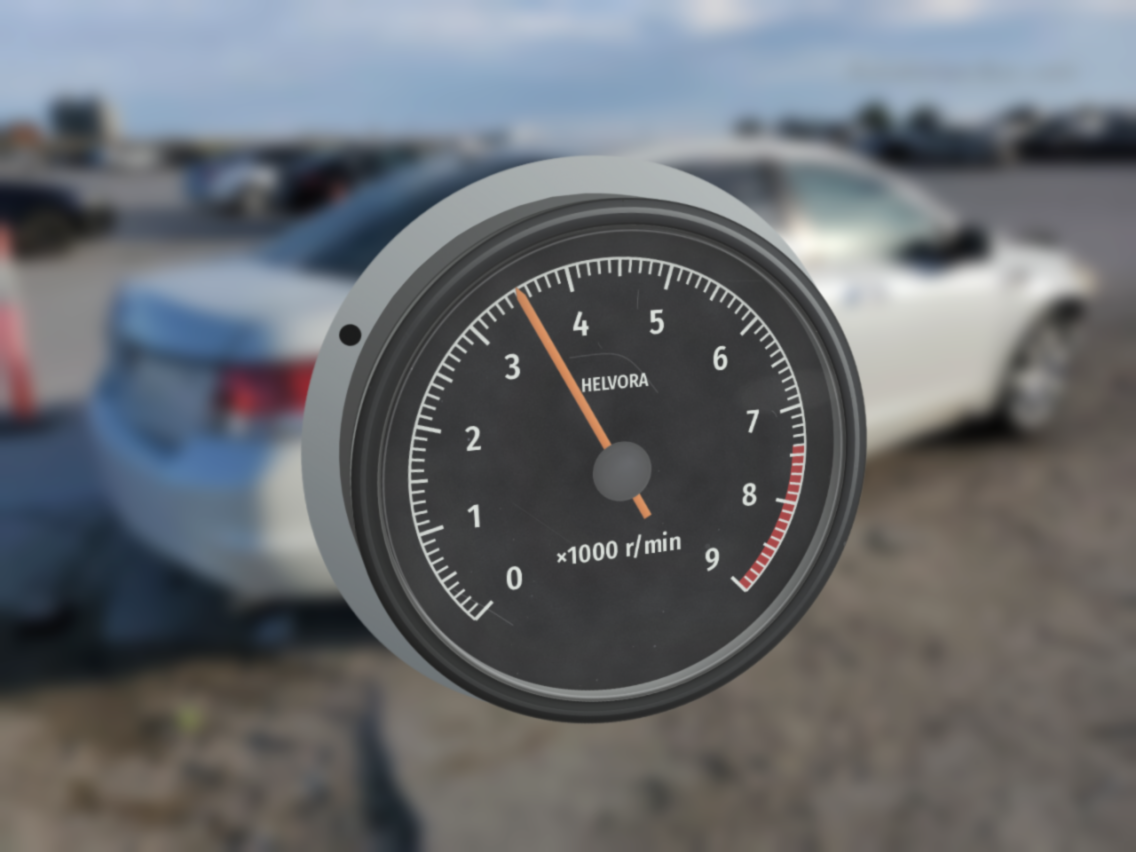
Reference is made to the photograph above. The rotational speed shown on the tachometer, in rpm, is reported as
3500 rpm
